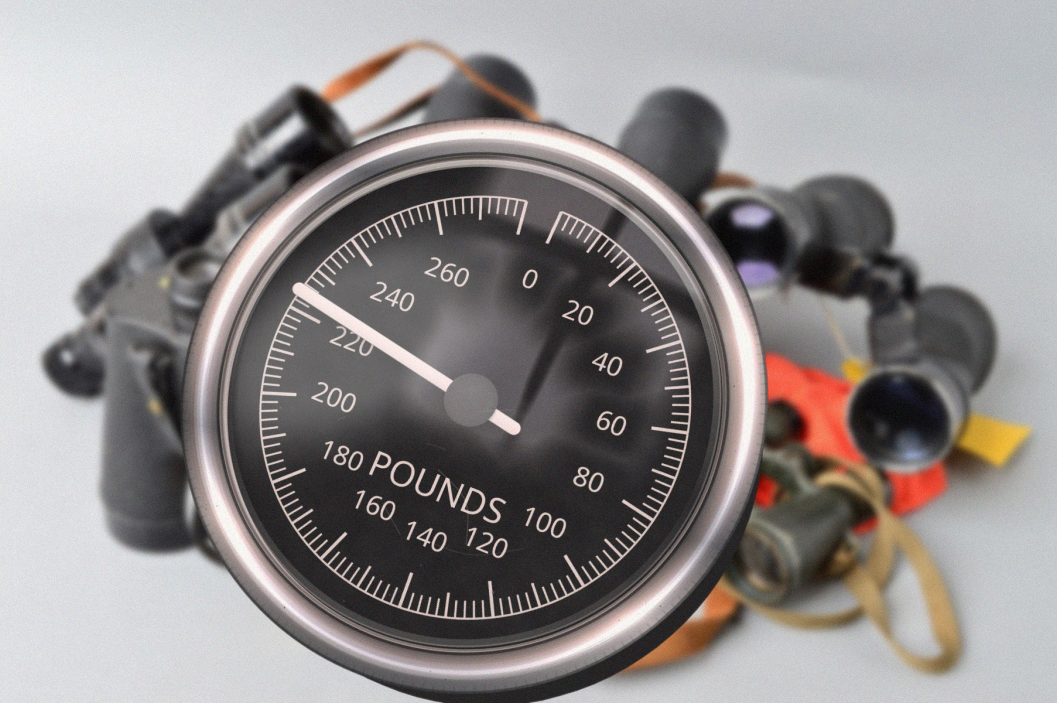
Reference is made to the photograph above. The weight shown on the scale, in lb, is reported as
224 lb
